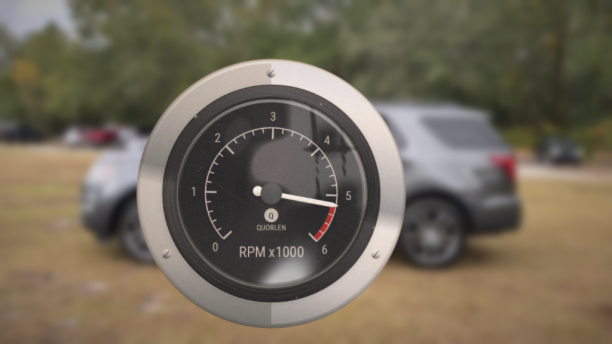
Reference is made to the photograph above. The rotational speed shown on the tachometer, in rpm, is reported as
5200 rpm
